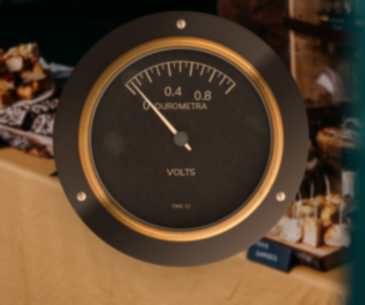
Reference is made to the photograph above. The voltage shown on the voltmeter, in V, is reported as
0.05 V
